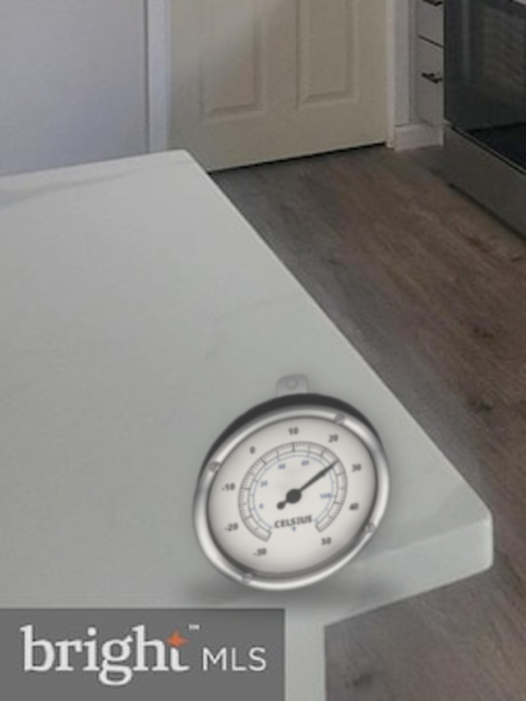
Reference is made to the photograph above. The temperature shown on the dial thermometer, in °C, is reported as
25 °C
